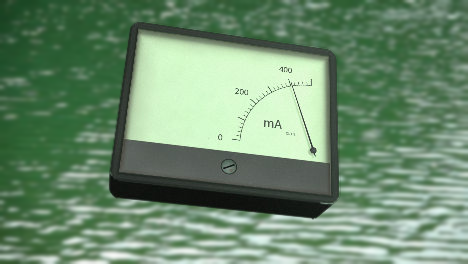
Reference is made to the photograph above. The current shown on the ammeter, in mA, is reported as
400 mA
